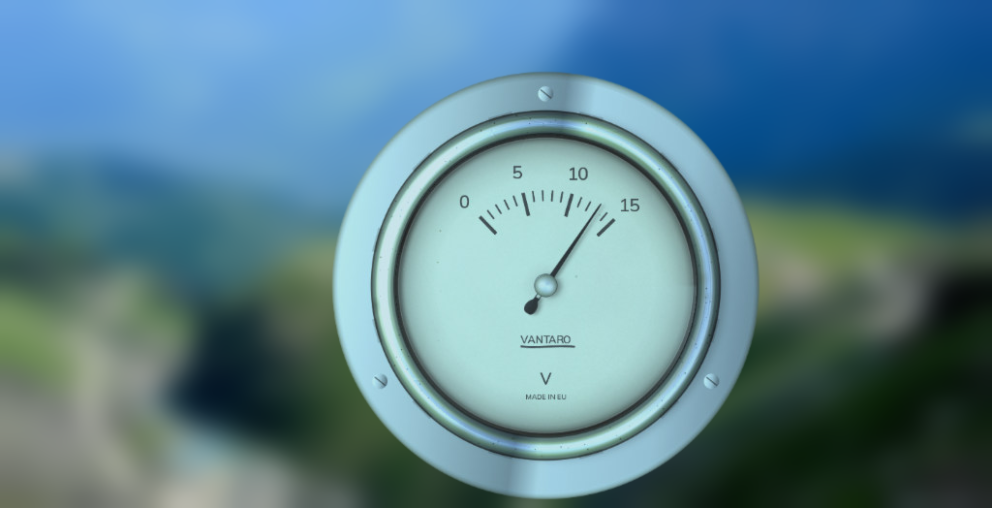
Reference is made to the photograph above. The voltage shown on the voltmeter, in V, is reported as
13 V
